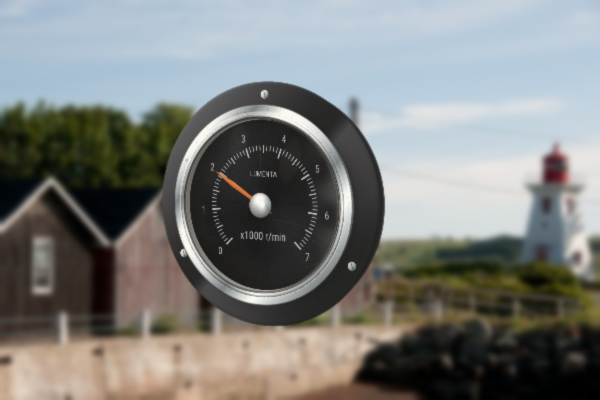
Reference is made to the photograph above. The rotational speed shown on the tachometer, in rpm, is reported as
2000 rpm
